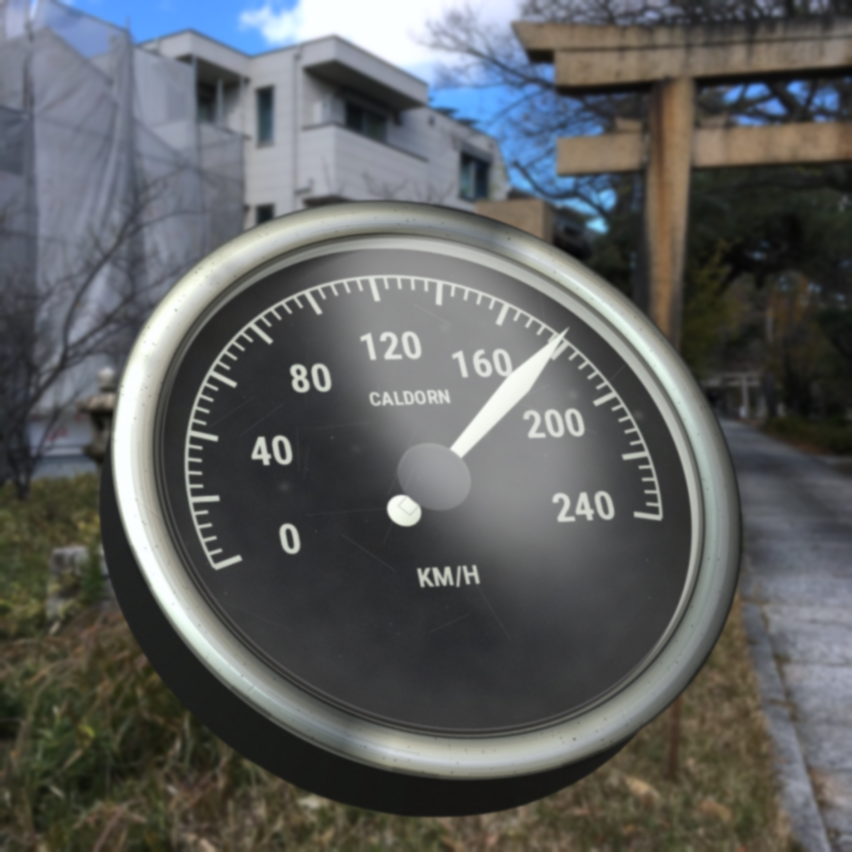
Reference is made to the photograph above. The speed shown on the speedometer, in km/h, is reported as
178 km/h
